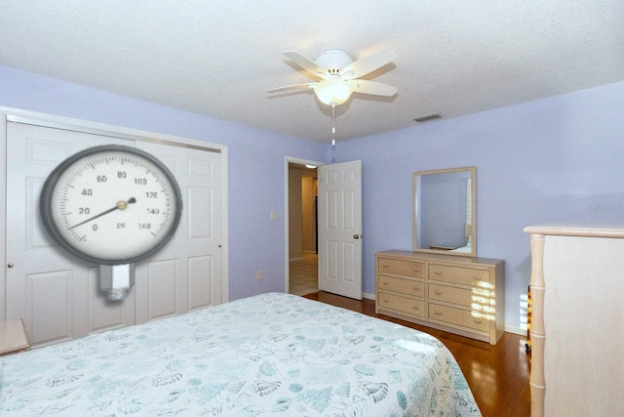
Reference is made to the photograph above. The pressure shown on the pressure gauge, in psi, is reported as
10 psi
